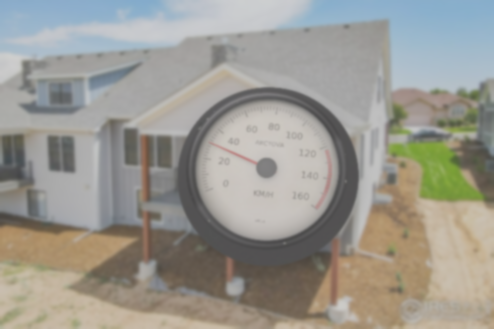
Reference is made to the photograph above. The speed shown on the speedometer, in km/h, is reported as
30 km/h
